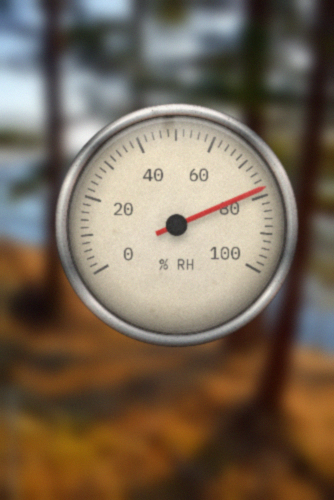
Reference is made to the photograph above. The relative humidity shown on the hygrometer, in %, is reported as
78 %
